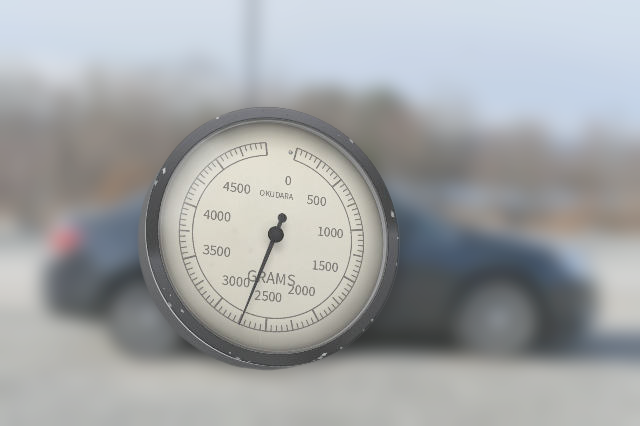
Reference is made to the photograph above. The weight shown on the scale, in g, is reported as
2750 g
